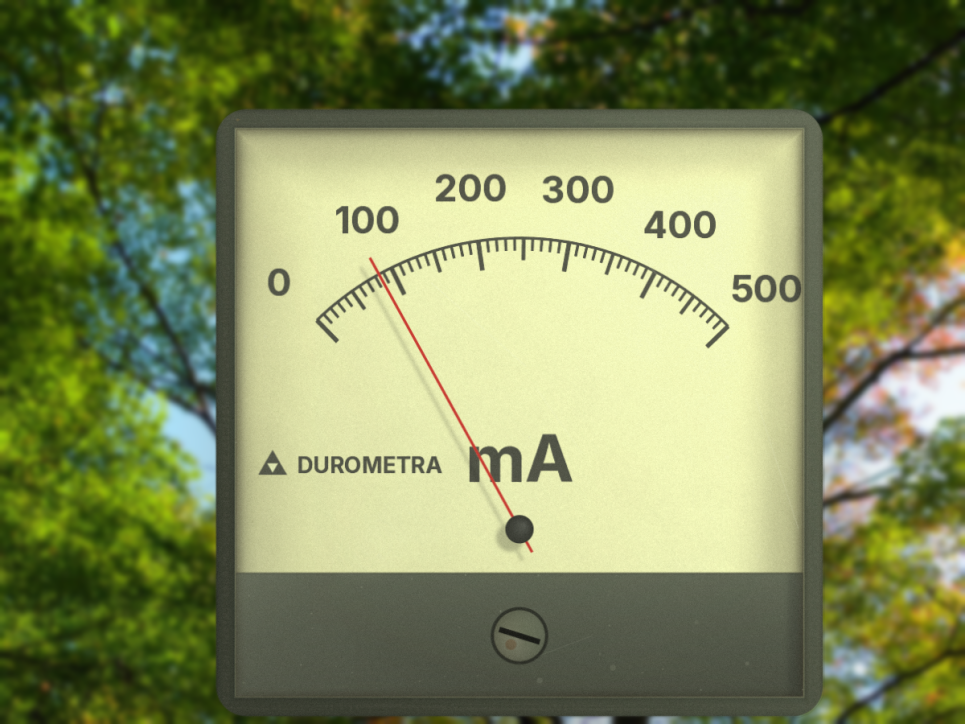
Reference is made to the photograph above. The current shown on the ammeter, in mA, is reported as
85 mA
